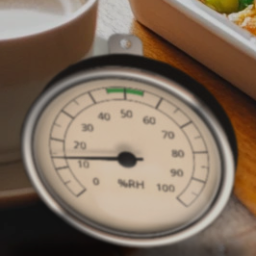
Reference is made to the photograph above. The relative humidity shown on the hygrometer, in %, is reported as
15 %
